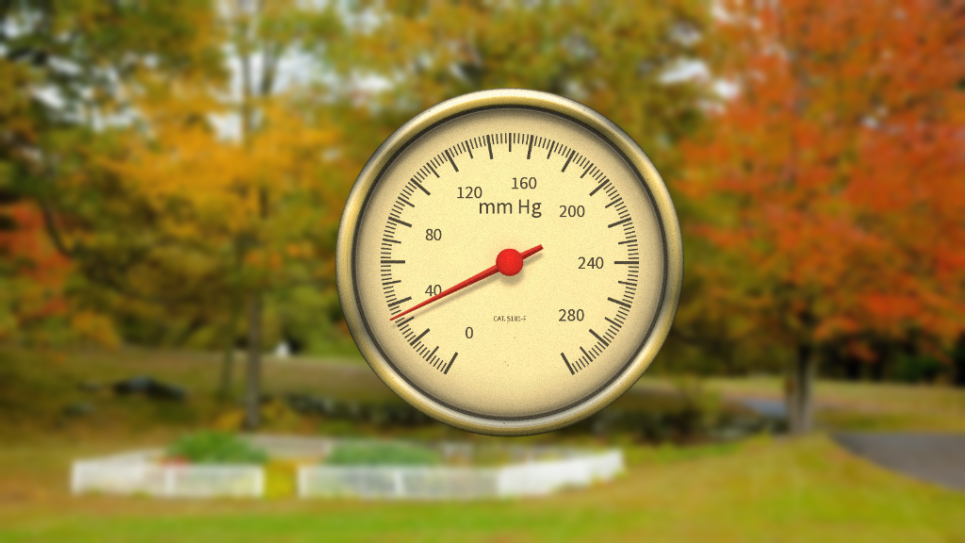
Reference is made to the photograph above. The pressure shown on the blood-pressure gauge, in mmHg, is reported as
34 mmHg
